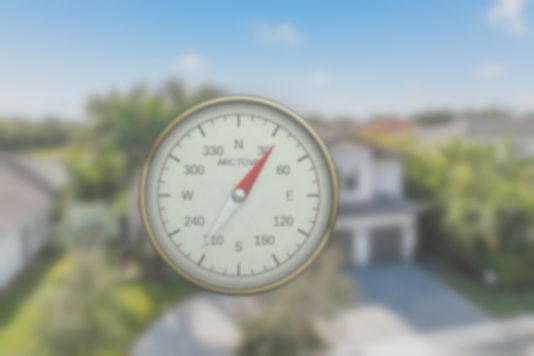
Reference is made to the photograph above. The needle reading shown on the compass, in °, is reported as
35 °
